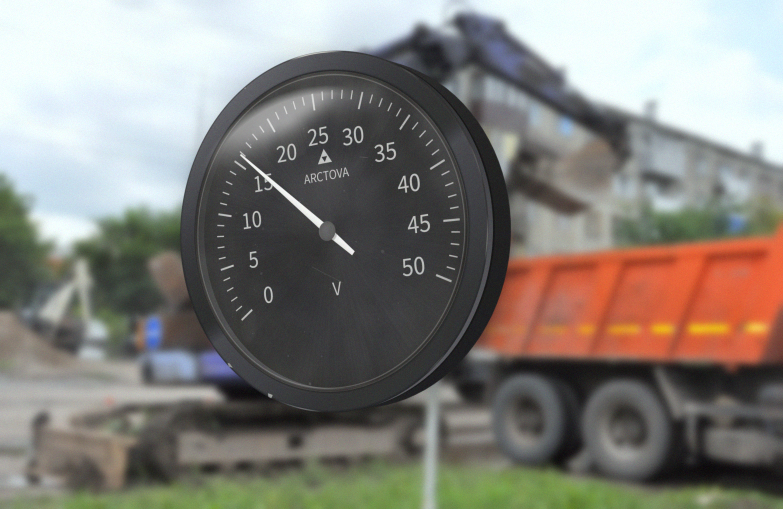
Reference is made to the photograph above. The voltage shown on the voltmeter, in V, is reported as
16 V
